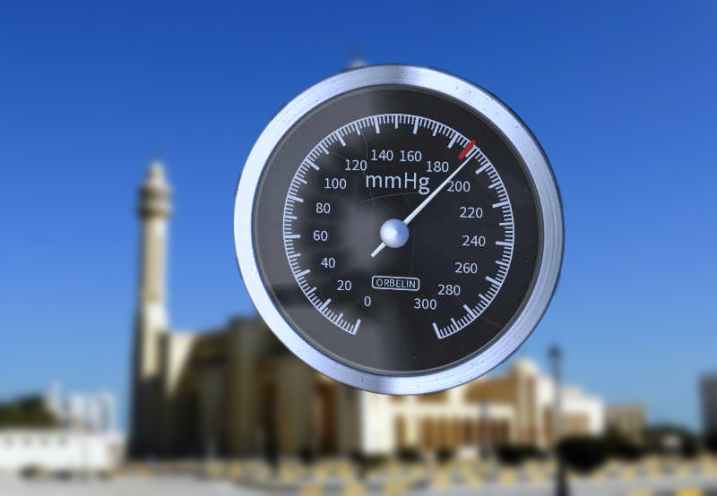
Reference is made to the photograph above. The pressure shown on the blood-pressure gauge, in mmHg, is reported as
192 mmHg
